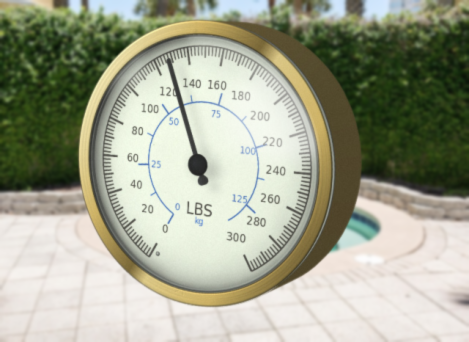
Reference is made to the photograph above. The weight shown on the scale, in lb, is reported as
130 lb
